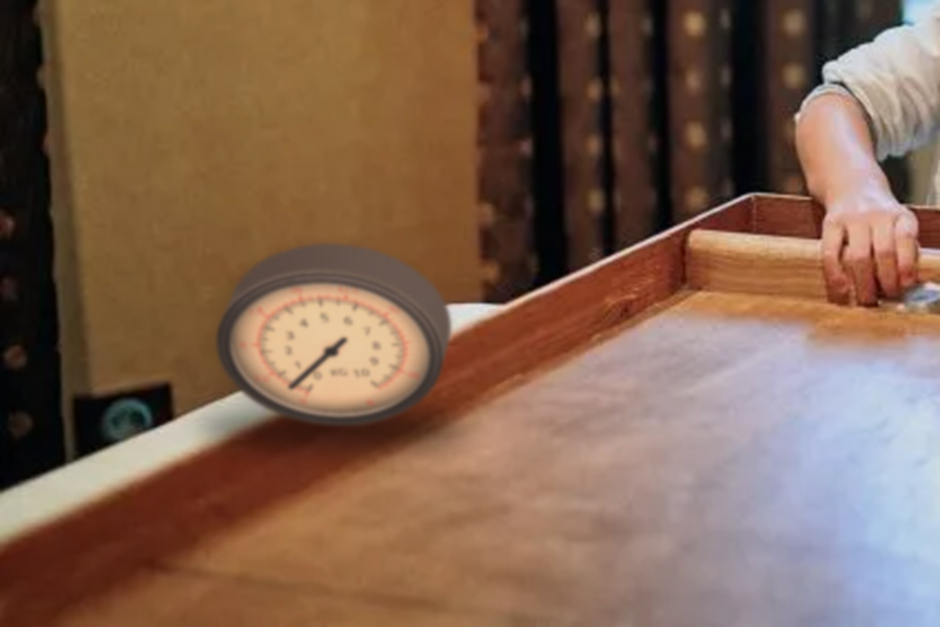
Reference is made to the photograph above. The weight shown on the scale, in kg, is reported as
0.5 kg
